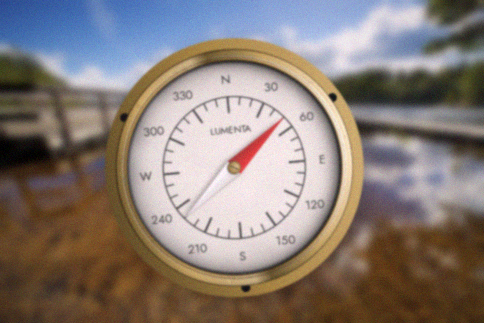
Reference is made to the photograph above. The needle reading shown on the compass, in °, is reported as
50 °
